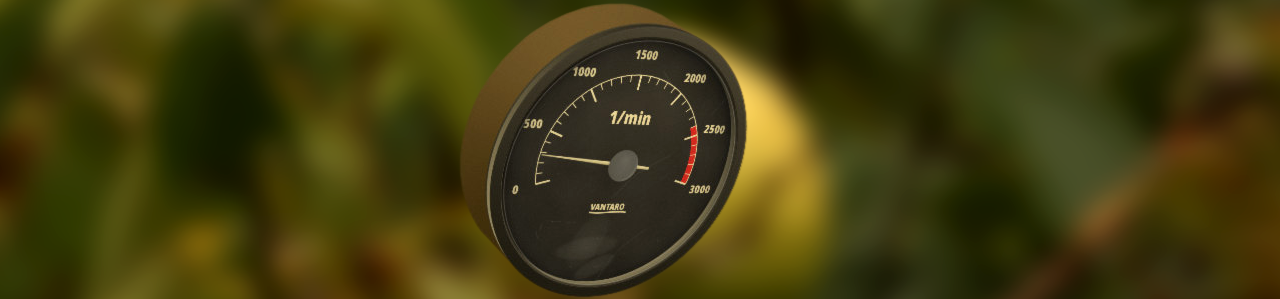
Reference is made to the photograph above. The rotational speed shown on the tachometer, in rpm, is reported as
300 rpm
